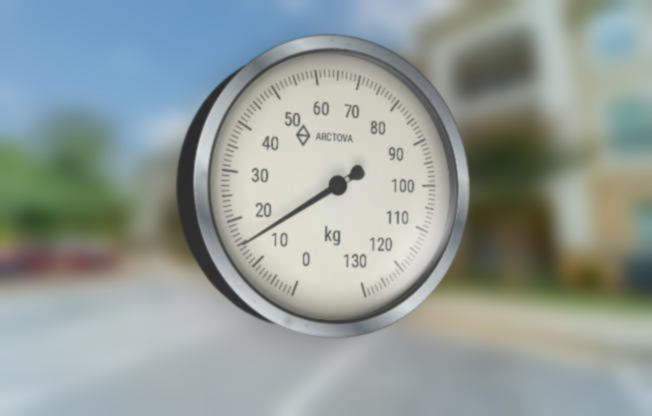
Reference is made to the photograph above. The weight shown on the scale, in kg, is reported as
15 kg
